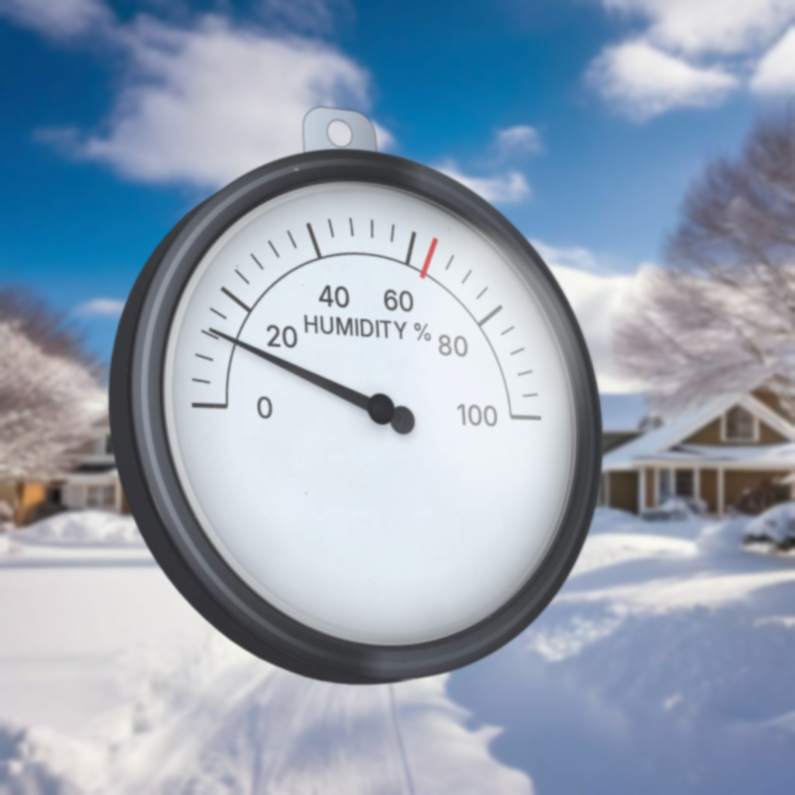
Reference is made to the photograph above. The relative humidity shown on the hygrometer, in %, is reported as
12 %
